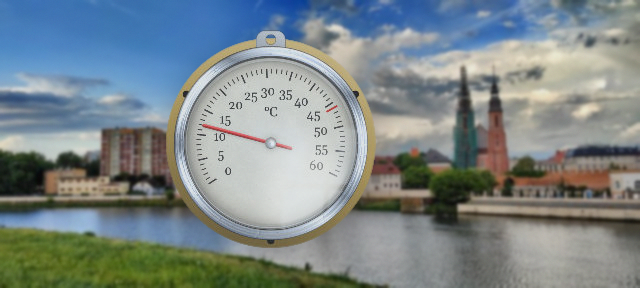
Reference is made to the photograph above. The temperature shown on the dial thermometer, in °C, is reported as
12 °C
